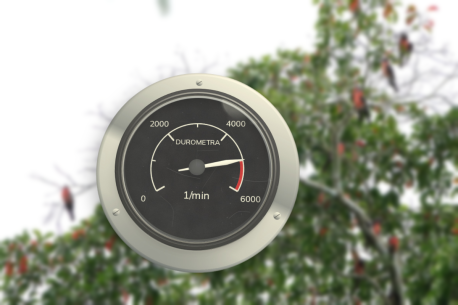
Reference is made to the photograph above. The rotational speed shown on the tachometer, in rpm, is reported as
5000 rpm
